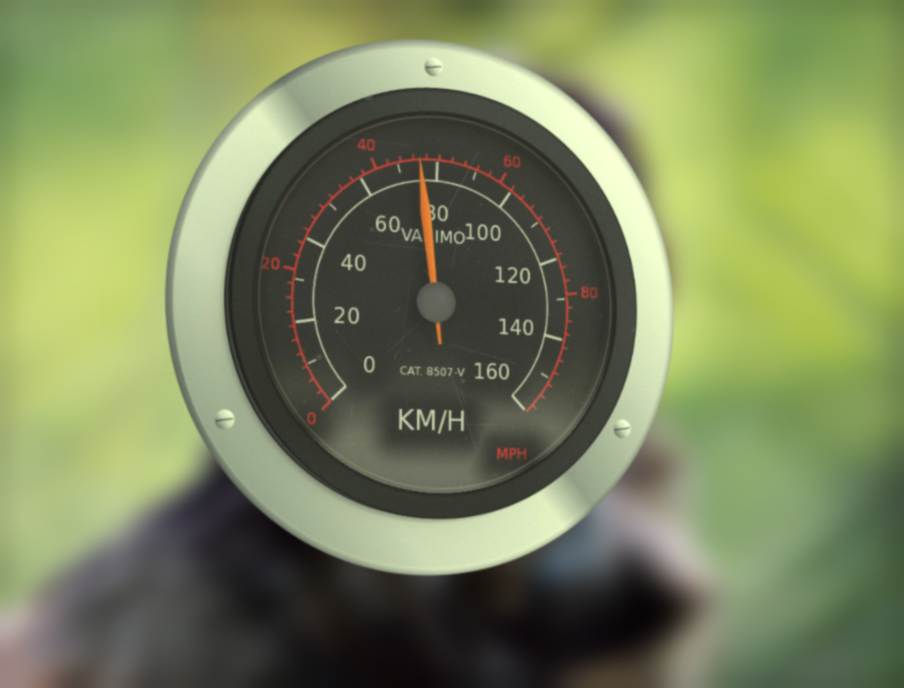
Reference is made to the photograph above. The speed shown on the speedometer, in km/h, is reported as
75 km/h
